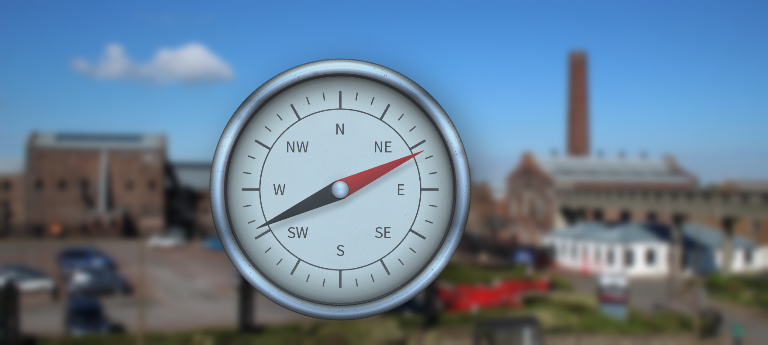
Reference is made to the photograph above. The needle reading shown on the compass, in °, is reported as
65 °
